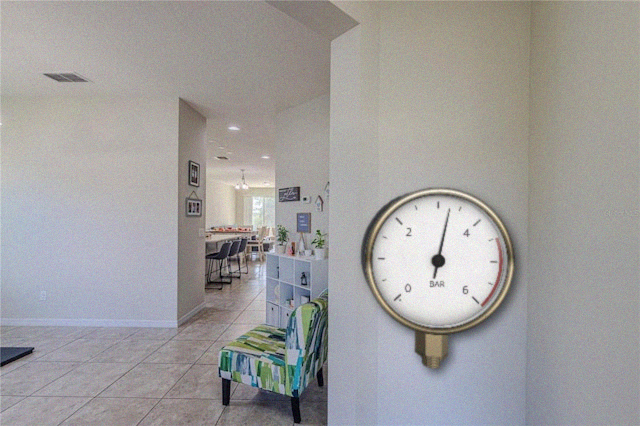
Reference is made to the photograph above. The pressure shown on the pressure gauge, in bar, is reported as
3.25 bar
